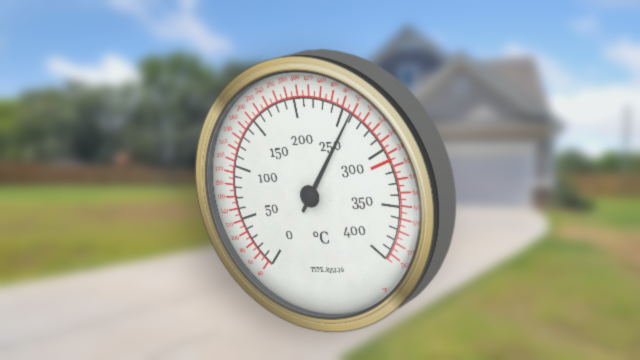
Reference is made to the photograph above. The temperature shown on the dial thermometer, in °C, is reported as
260 °C
